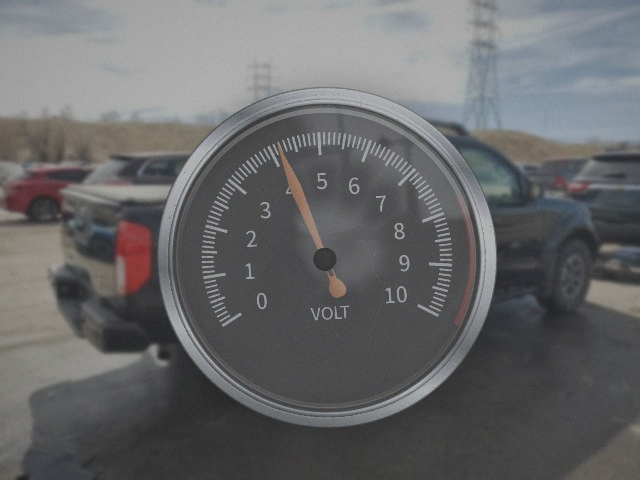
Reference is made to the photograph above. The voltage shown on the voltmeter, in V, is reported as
4.2 V
